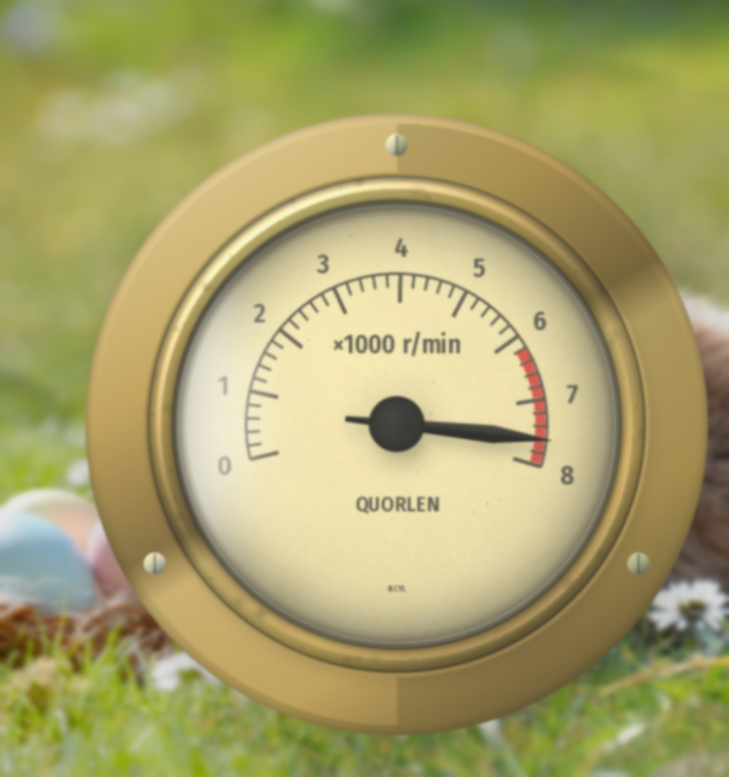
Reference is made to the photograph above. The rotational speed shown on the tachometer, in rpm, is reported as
7600 rpm
